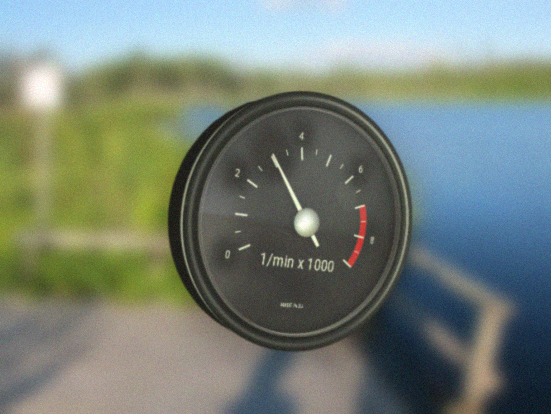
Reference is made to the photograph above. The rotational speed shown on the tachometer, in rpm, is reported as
3000 rpm
